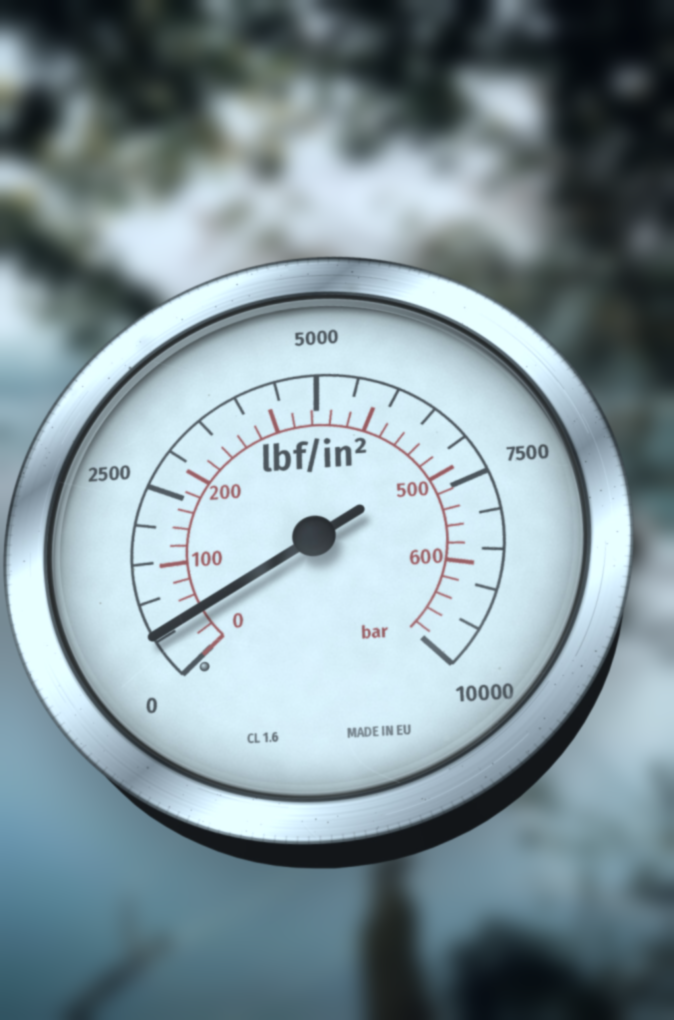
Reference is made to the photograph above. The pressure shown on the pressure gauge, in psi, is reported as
500 psi
